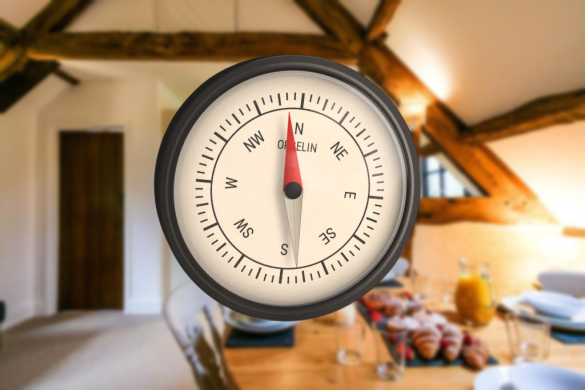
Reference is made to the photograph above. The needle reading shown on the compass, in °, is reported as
350 °
